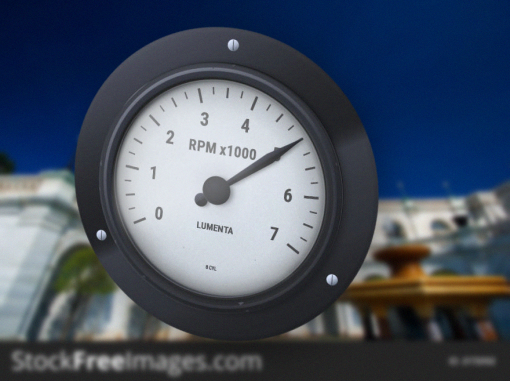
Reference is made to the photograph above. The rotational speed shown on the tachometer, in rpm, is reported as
5000 rpm
